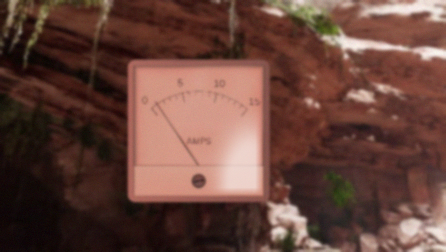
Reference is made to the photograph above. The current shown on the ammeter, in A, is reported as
1 A
